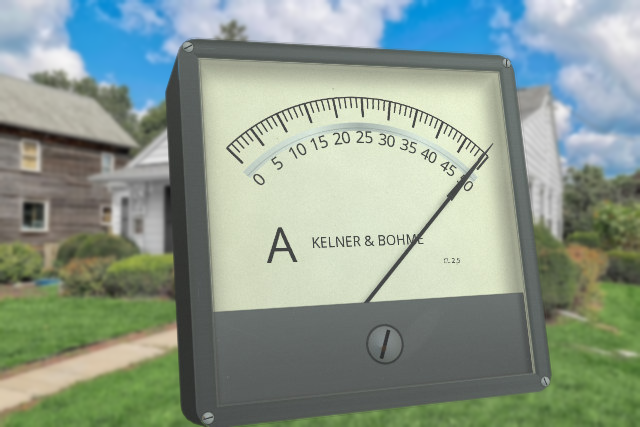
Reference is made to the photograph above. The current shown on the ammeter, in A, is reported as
49 A
